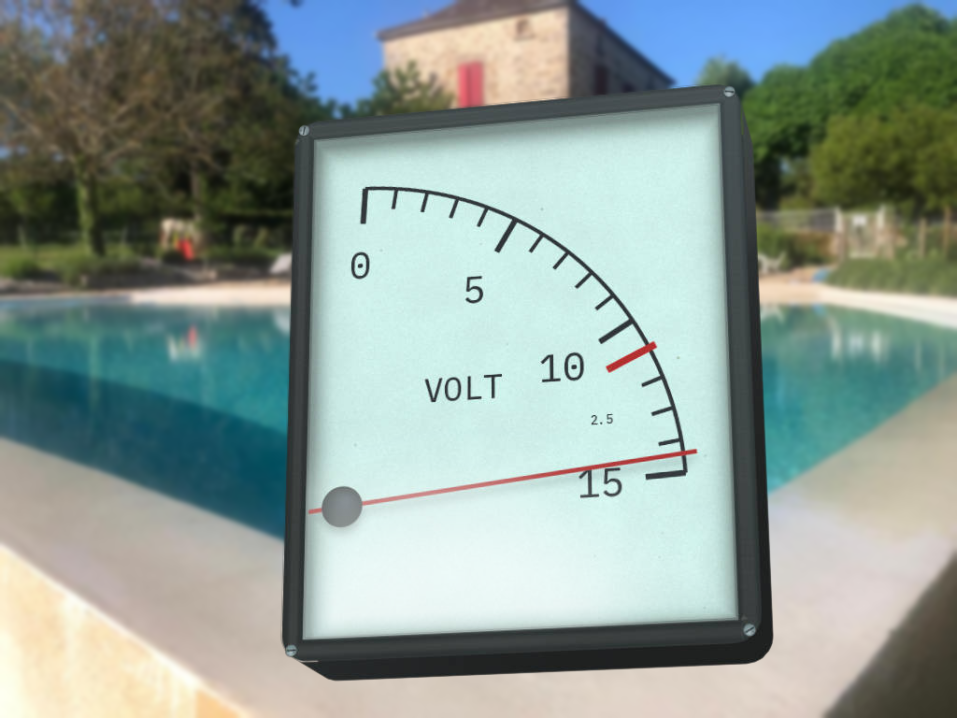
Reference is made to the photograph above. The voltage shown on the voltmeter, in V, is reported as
14.5 V
